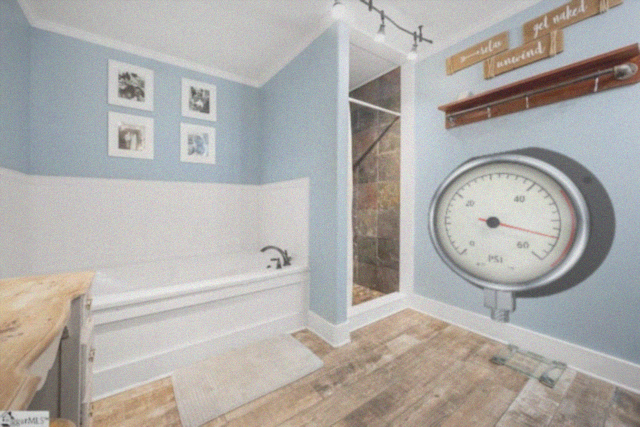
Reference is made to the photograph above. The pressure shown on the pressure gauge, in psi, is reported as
54 psi
